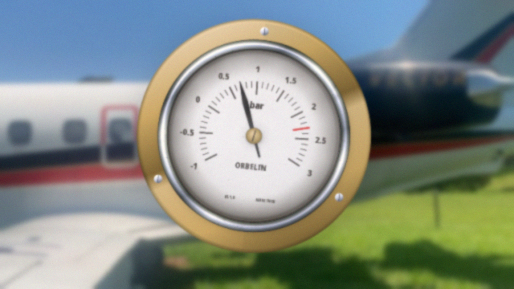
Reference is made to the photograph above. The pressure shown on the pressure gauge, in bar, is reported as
0.7 bar
